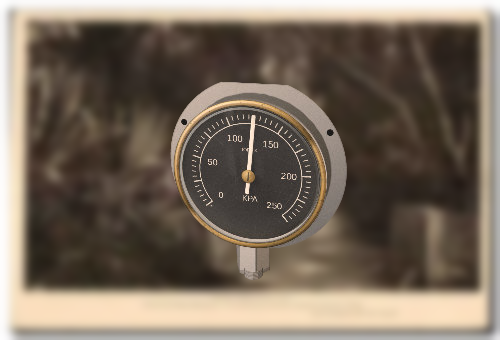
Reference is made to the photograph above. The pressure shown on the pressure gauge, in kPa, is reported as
125 kPa
